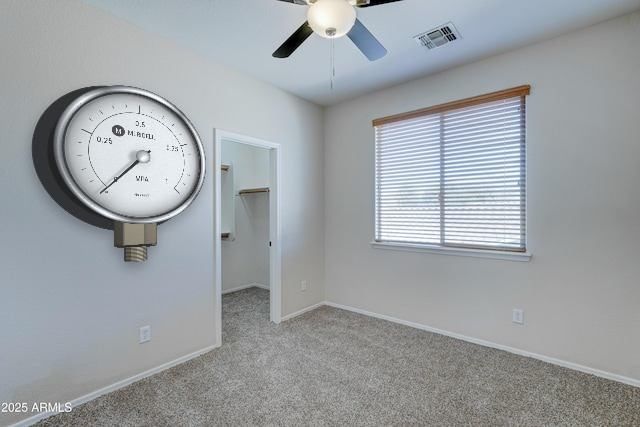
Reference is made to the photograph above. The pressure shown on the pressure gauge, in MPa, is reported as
0 MPa
